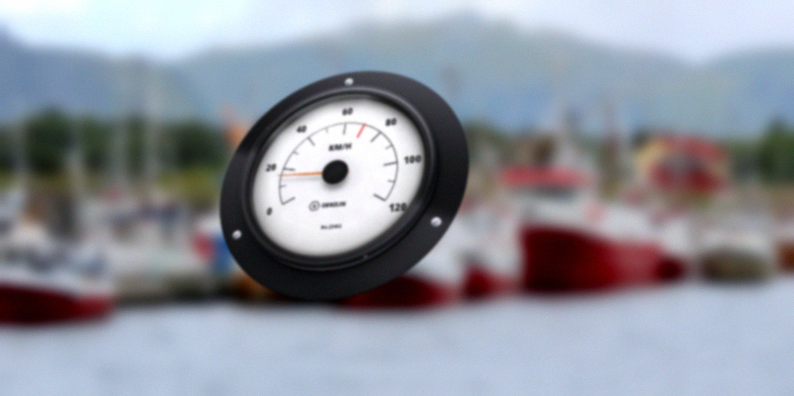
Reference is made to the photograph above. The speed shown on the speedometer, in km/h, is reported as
15 km/h
